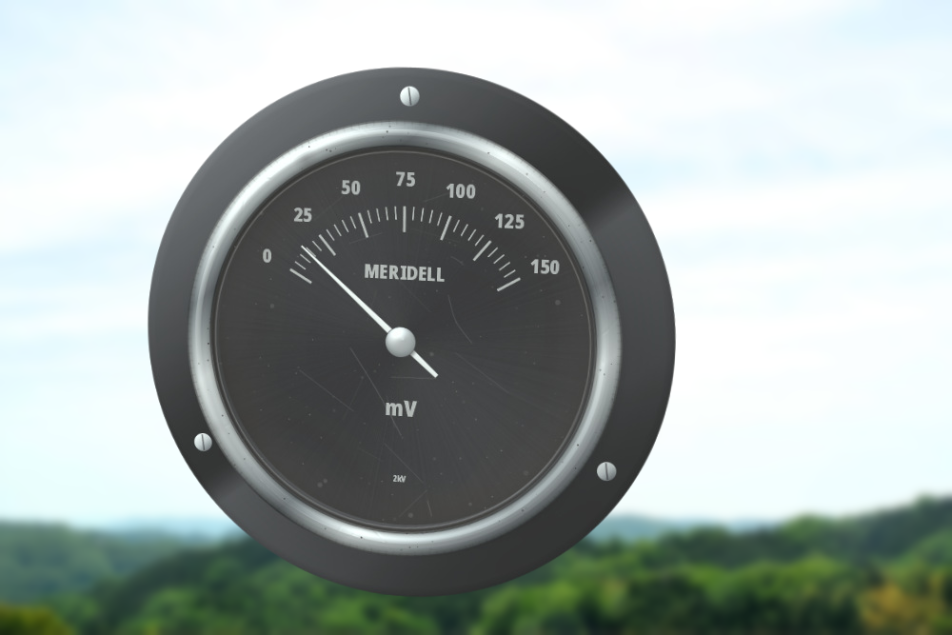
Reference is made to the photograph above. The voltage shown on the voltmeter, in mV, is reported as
15 mV
